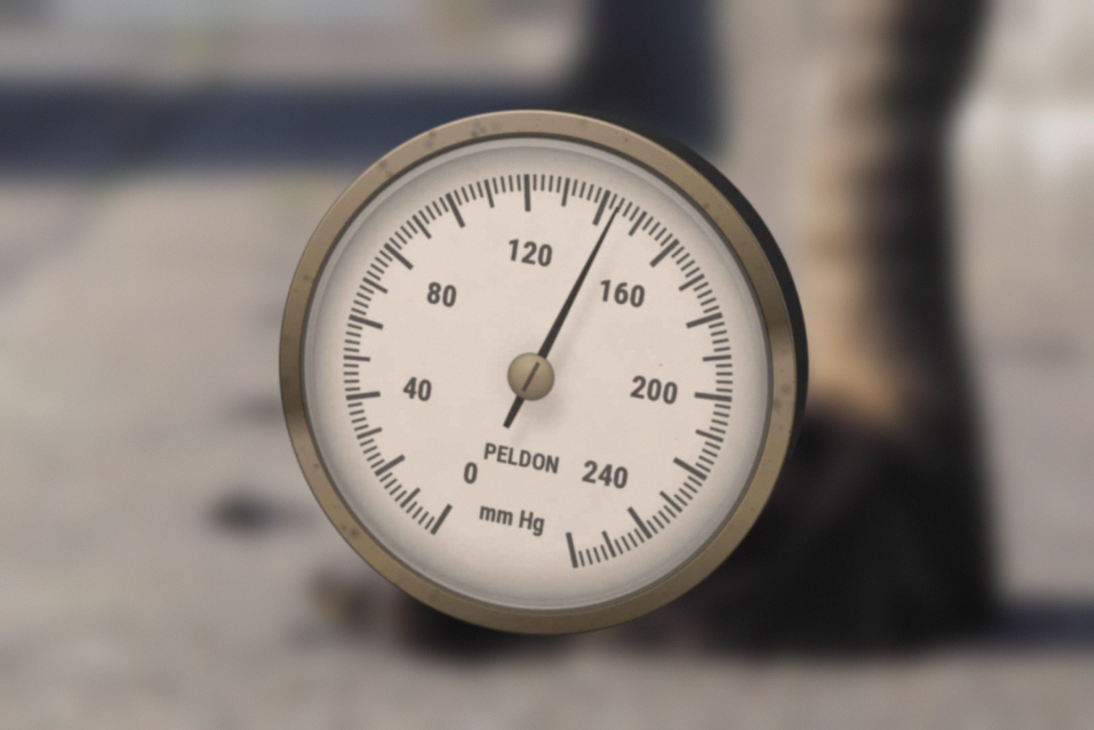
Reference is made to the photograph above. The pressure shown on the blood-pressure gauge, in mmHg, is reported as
144 mmHg
